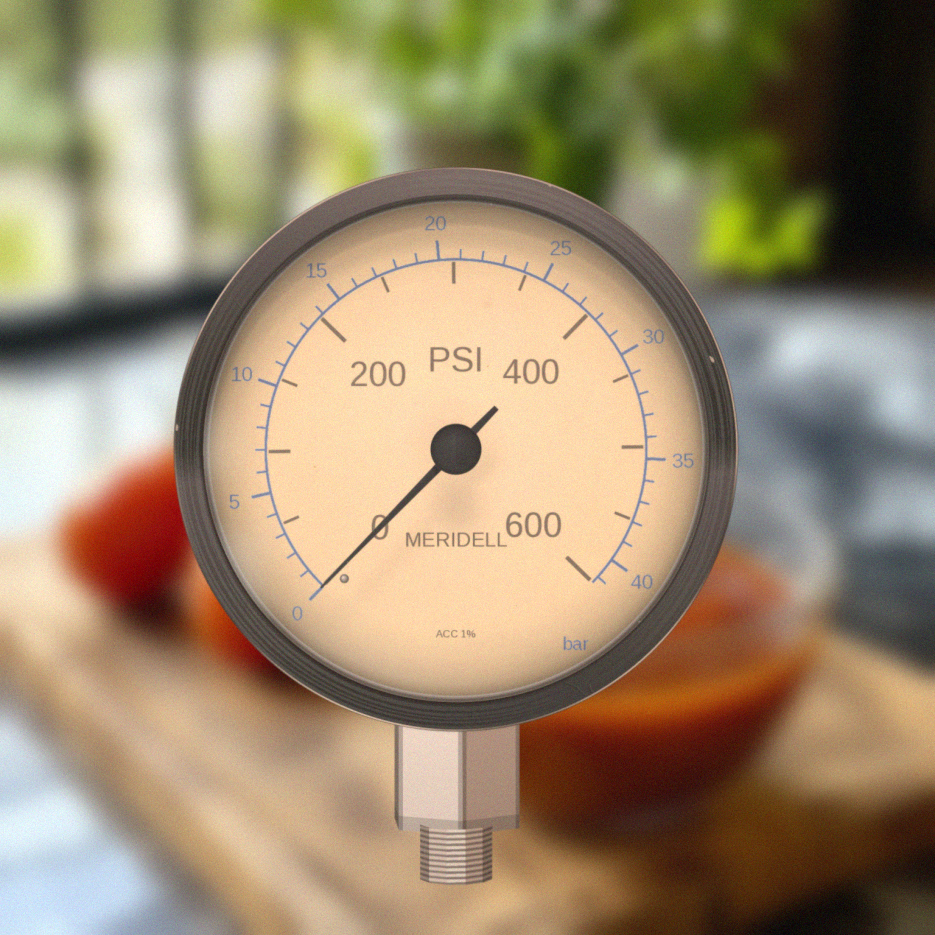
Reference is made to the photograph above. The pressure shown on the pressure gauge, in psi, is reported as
0 psi
